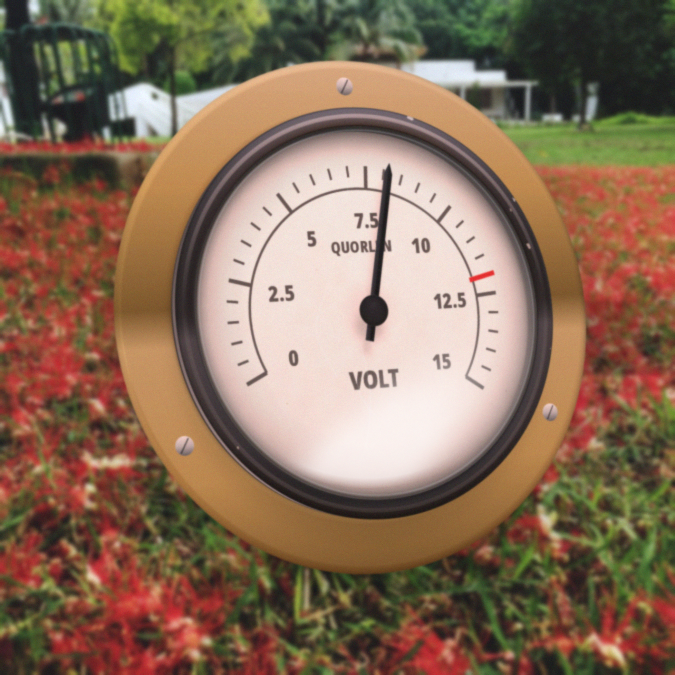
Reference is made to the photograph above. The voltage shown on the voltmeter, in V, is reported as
8 V
